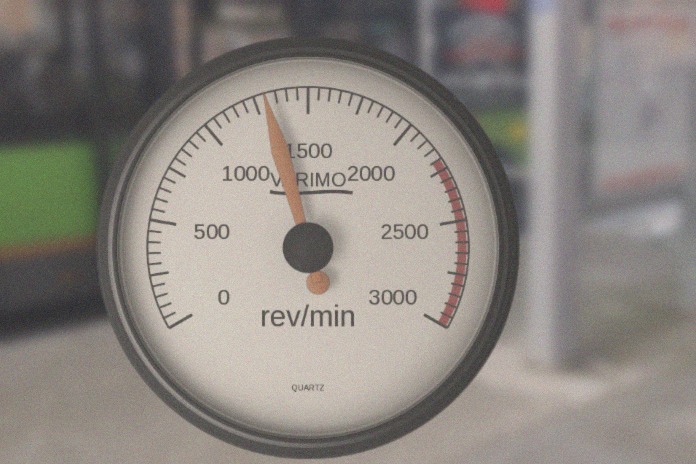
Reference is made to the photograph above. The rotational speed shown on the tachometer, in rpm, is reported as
1300 rpm
